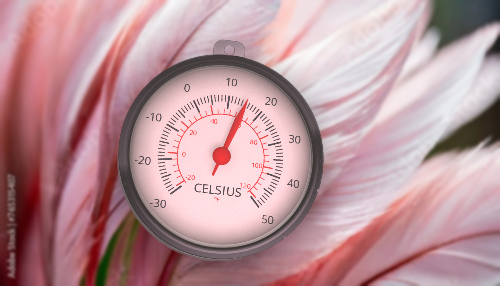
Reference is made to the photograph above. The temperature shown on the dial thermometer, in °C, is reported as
15 °C
